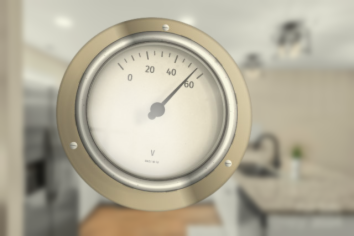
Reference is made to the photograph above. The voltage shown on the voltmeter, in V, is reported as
55 V
